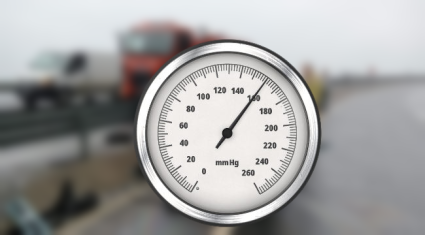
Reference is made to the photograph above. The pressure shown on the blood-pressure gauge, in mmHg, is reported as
160 mmHg
